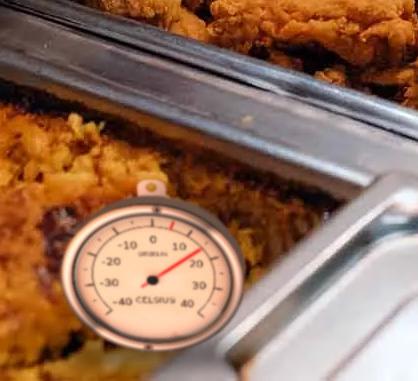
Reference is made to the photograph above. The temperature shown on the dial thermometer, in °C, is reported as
15 °C
